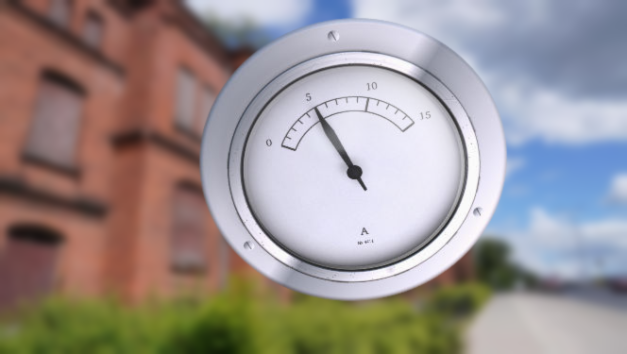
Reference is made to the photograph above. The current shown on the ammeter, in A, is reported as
5 A
